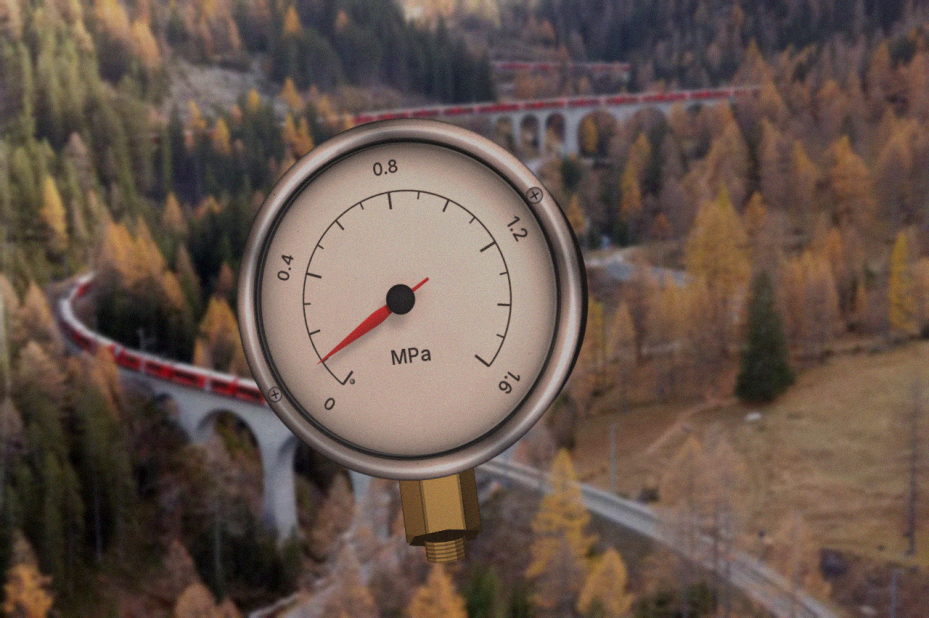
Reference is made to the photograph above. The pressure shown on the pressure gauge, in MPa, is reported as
0.1 MPa
